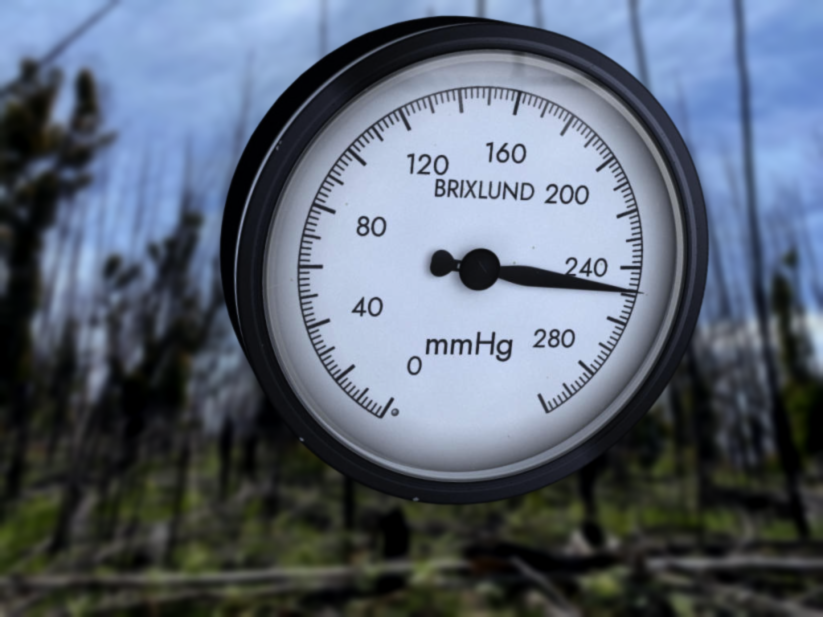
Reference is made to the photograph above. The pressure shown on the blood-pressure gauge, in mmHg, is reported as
248 mmHg
